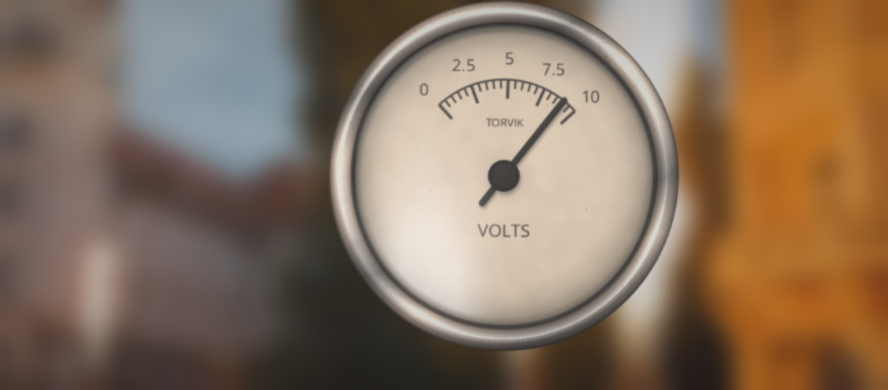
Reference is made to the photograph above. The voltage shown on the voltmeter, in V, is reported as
9 V
